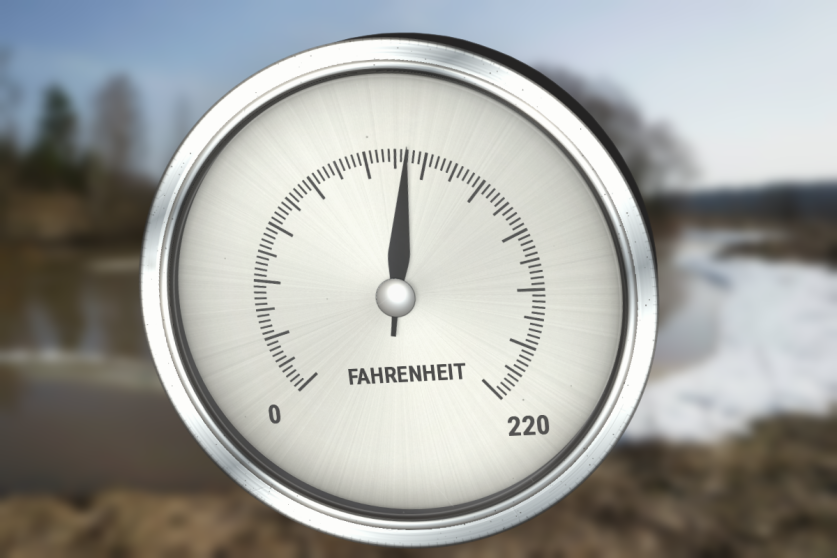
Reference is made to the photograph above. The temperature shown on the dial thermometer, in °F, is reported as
114 °F
